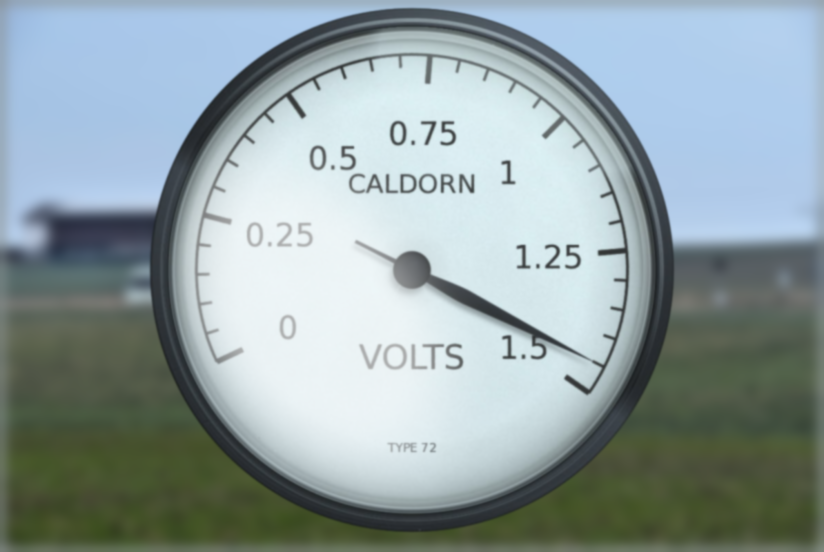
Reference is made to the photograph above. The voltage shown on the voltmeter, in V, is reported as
1.45 V
